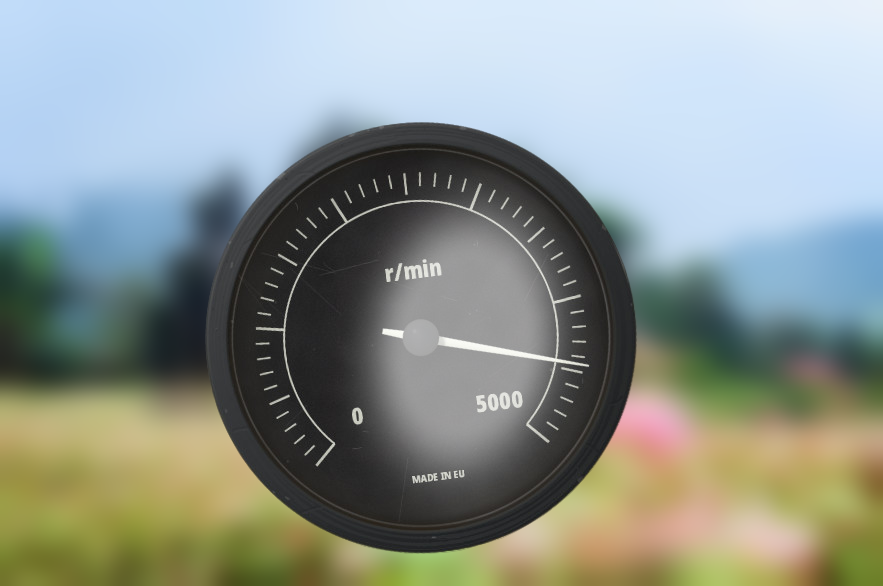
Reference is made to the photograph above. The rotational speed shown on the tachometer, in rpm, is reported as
4450 rpm
